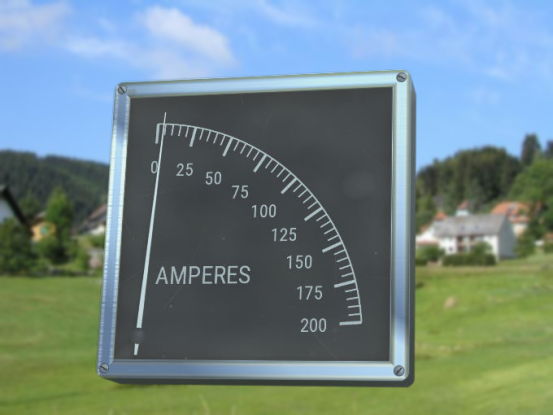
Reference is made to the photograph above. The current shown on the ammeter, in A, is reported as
5 A
